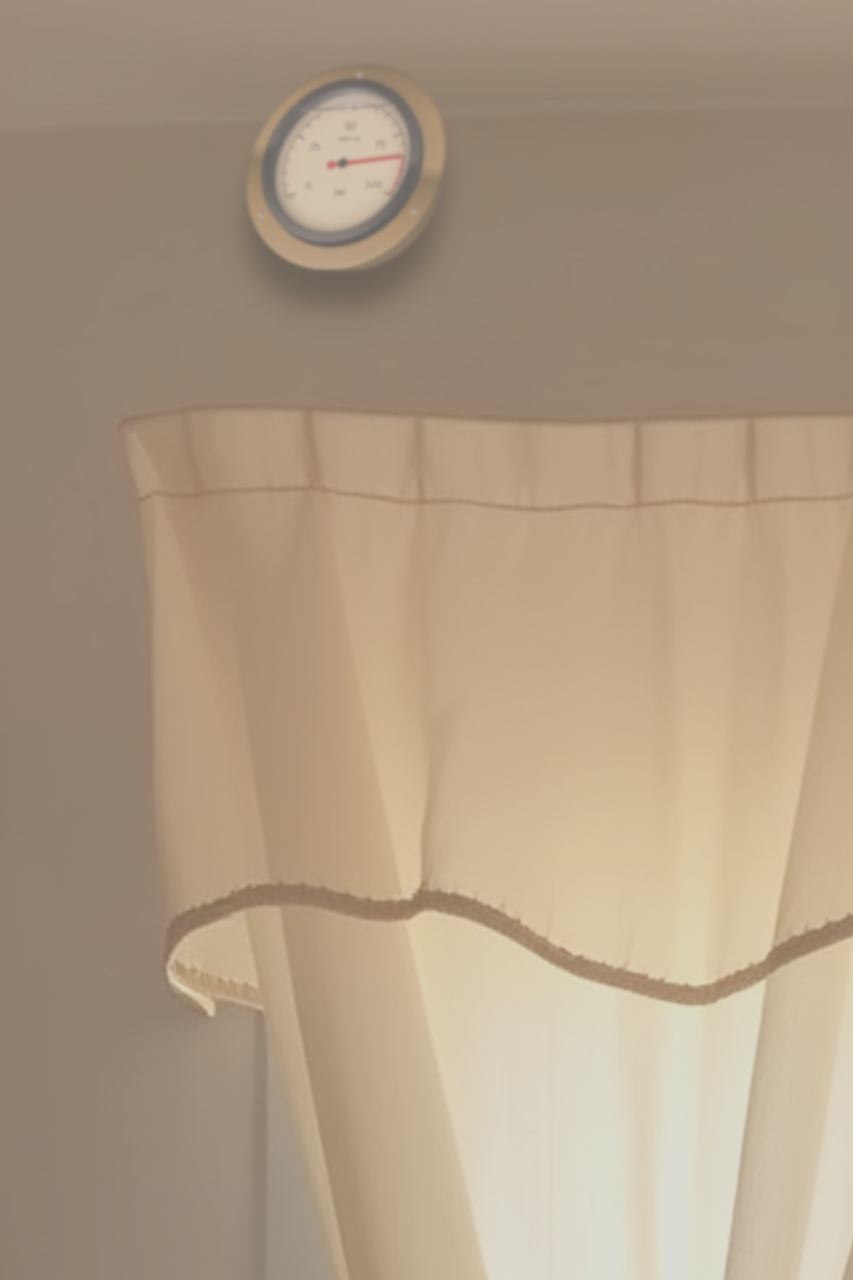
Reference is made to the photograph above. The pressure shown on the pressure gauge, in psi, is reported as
85 psi
